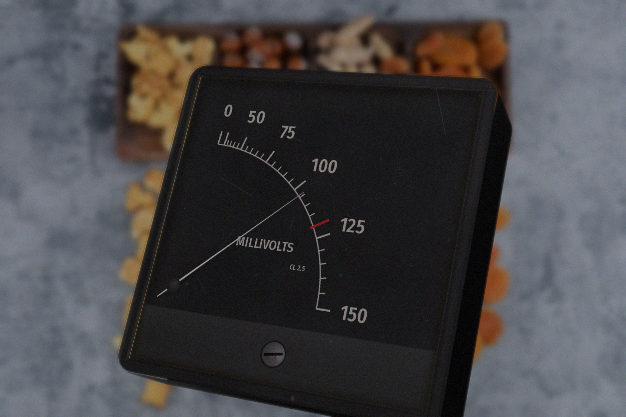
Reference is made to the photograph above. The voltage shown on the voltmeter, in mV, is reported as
105 mV
